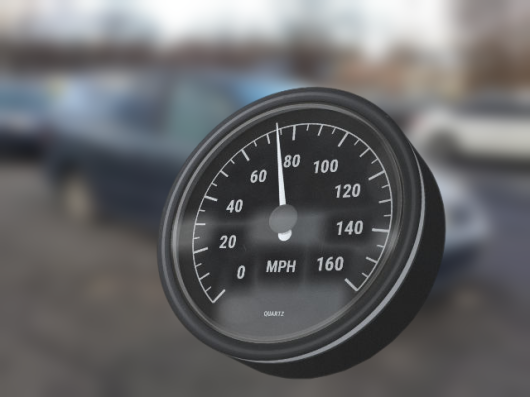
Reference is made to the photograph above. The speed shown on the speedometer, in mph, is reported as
75 mph
